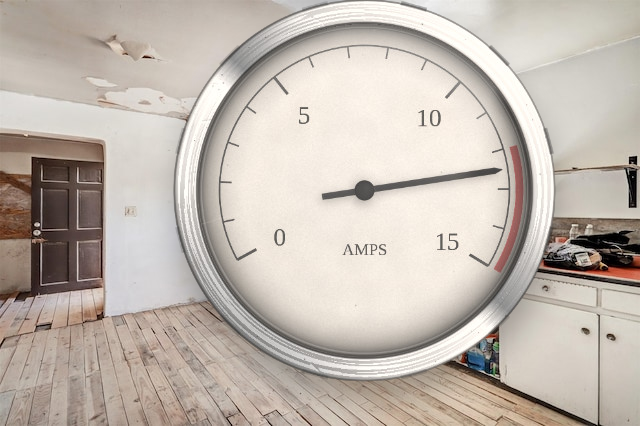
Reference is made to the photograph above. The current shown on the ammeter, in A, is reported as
12.5 A
